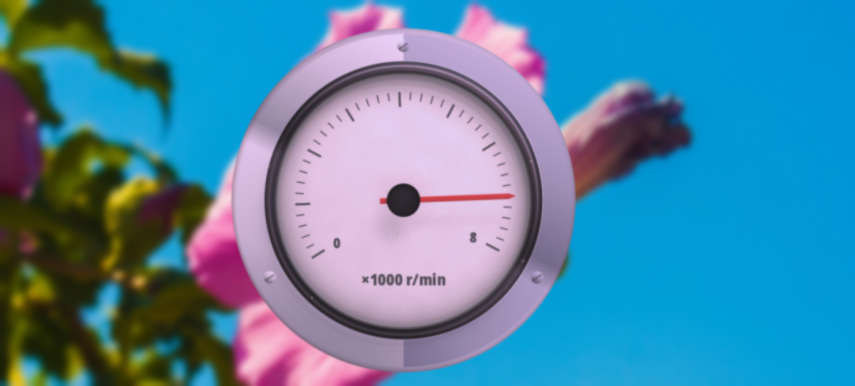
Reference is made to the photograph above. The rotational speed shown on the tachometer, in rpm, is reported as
7000 rpm
